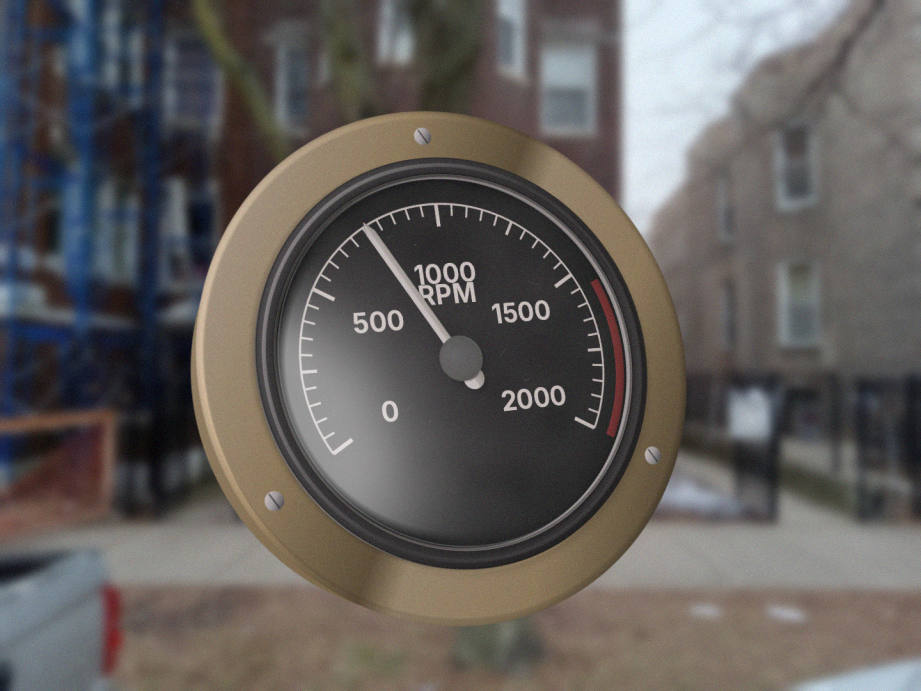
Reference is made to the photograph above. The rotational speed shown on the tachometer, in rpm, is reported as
750 rpm
